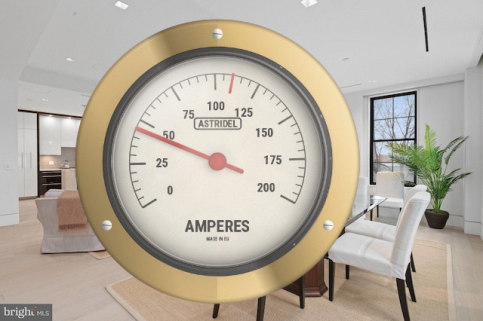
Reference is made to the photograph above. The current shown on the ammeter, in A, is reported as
45 A
